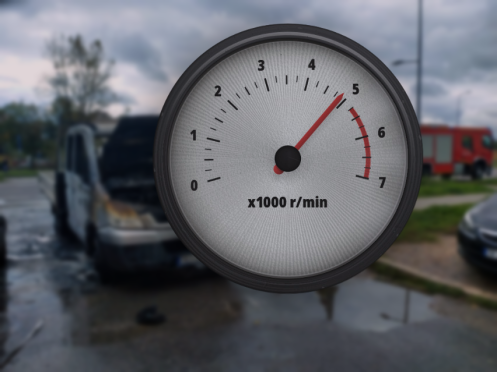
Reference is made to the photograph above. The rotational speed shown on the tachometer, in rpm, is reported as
4875 rpm
